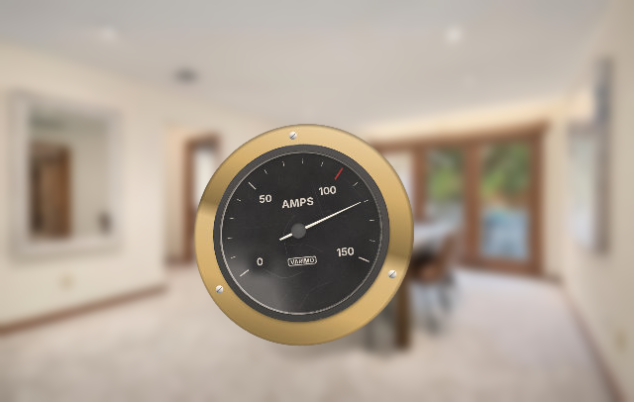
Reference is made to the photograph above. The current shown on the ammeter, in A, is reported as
120 A
